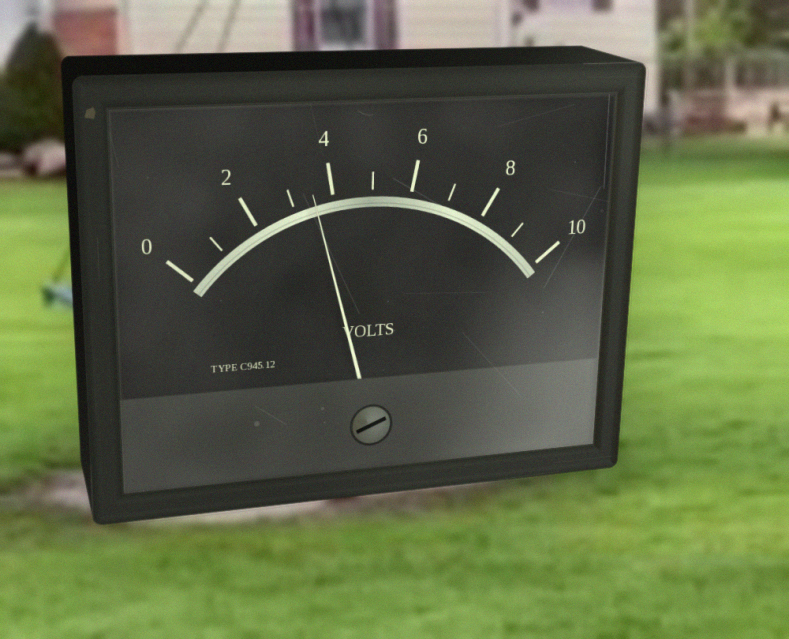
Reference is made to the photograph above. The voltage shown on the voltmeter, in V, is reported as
3.5 V
